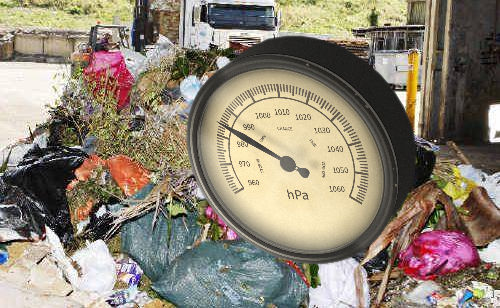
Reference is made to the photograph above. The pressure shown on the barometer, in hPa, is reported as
985 hPa
